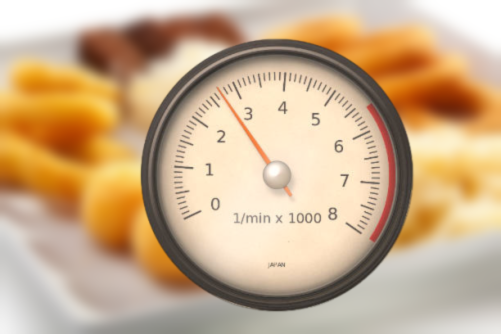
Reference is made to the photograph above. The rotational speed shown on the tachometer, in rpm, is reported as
2700 rpm
